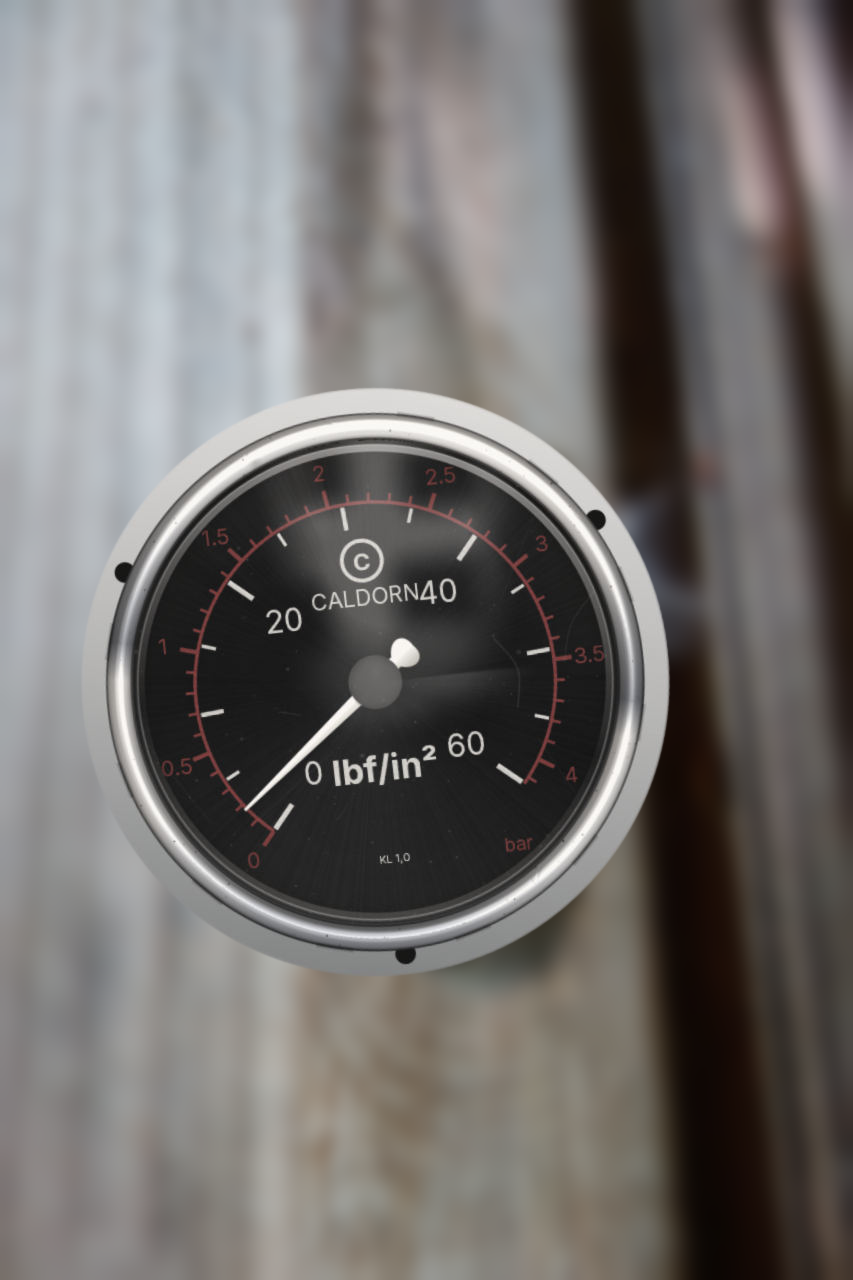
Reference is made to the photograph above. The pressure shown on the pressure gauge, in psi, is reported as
2.5 psi
